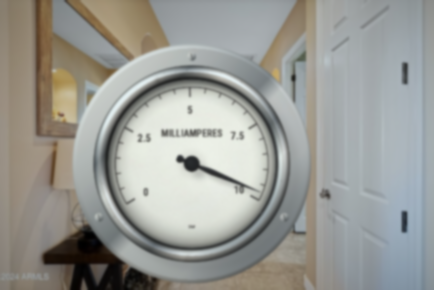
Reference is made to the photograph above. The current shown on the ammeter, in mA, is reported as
9.75 mA
